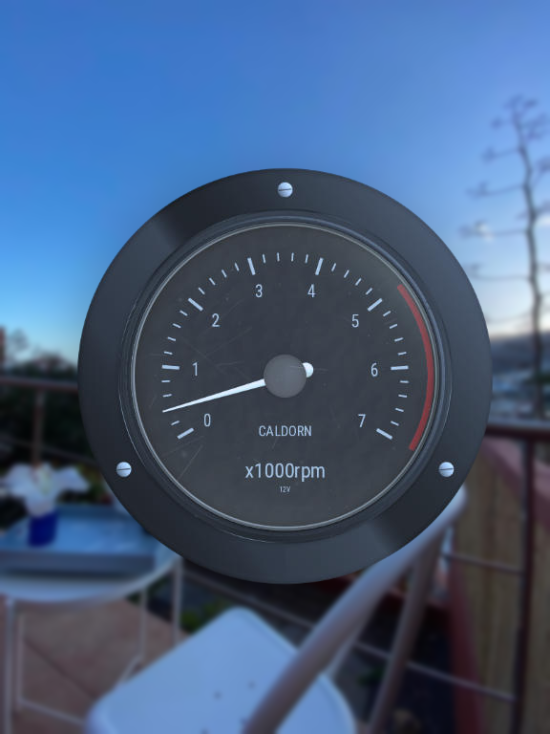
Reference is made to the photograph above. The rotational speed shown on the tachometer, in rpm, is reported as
400 rpm
